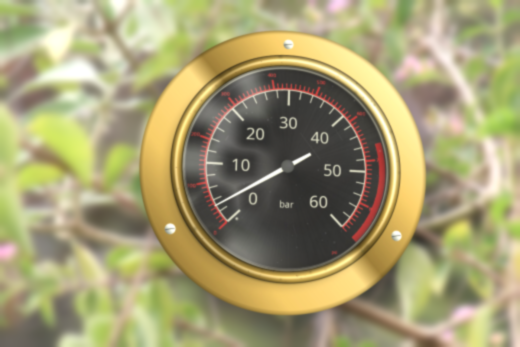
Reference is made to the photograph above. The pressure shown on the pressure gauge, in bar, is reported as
3 bar
